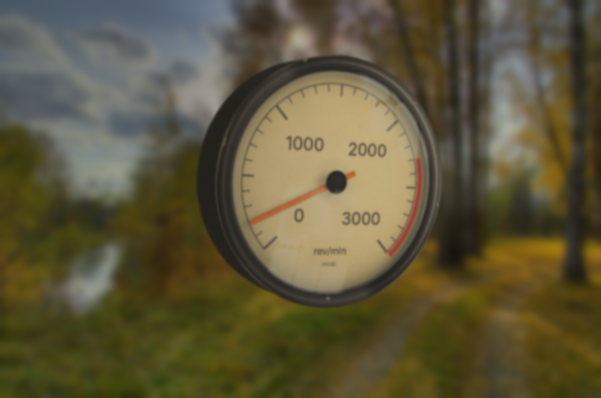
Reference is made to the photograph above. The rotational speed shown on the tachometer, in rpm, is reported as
200 rpm
